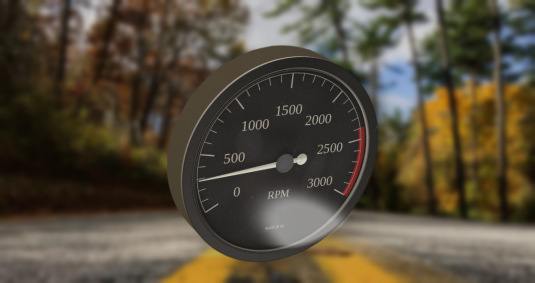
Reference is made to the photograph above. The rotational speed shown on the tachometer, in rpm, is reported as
300 rpm
